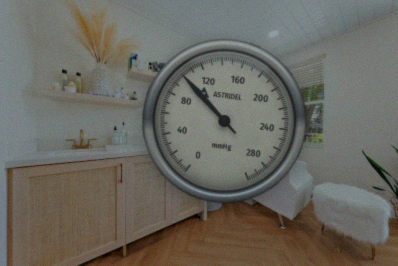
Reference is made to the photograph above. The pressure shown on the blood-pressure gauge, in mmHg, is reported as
100 mmHg
